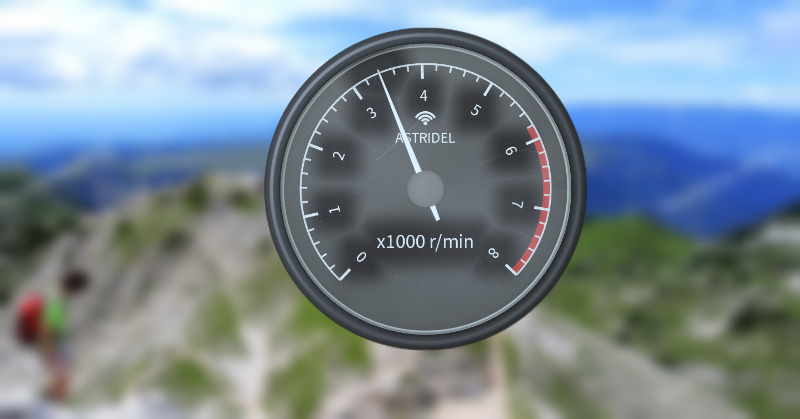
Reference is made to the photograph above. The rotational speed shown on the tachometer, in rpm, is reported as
3400 rpm
